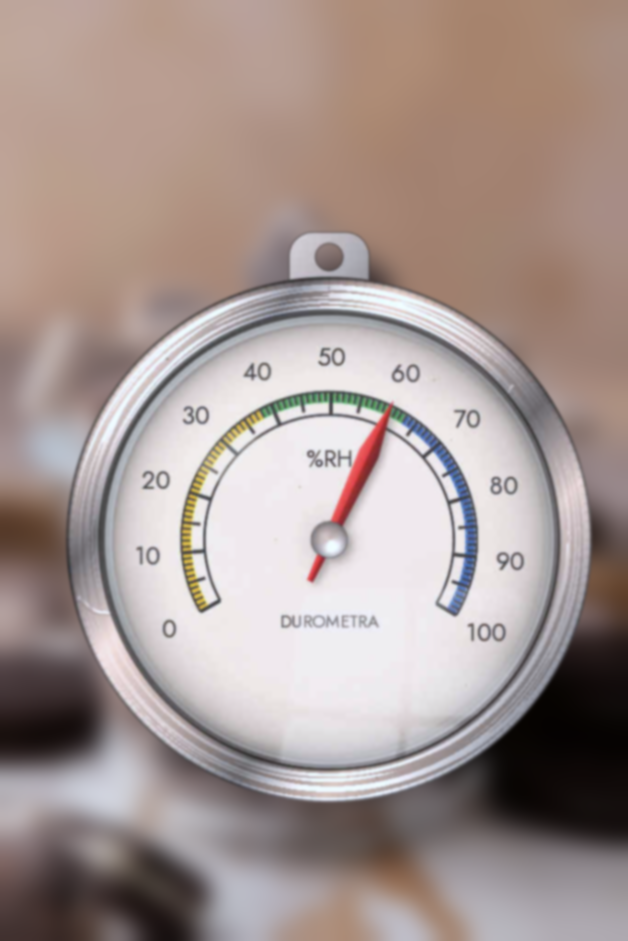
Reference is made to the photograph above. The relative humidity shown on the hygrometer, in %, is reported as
60 %
